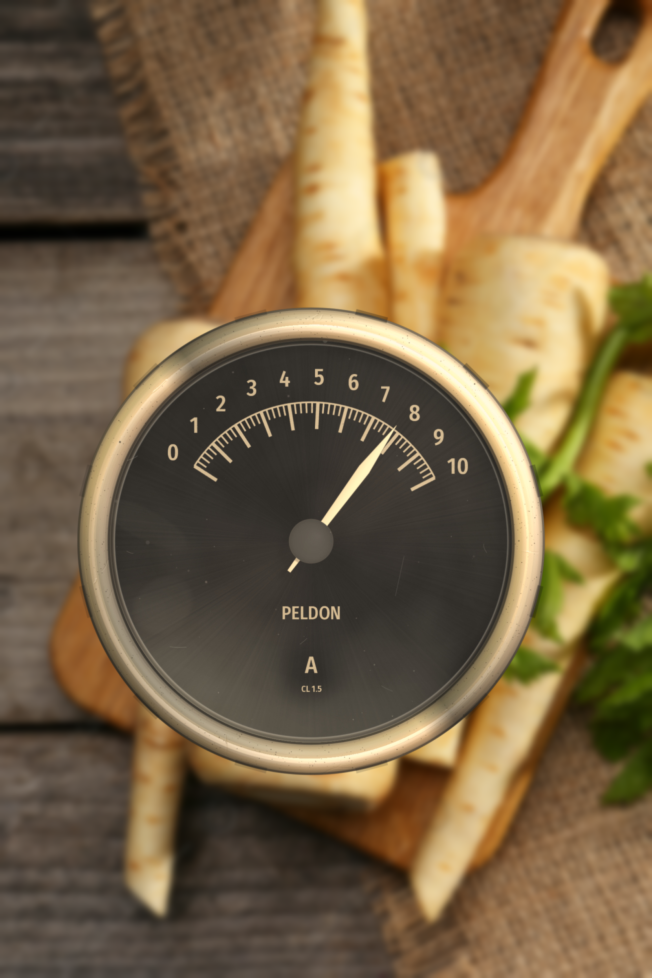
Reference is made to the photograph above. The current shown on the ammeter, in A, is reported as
7.8 A
